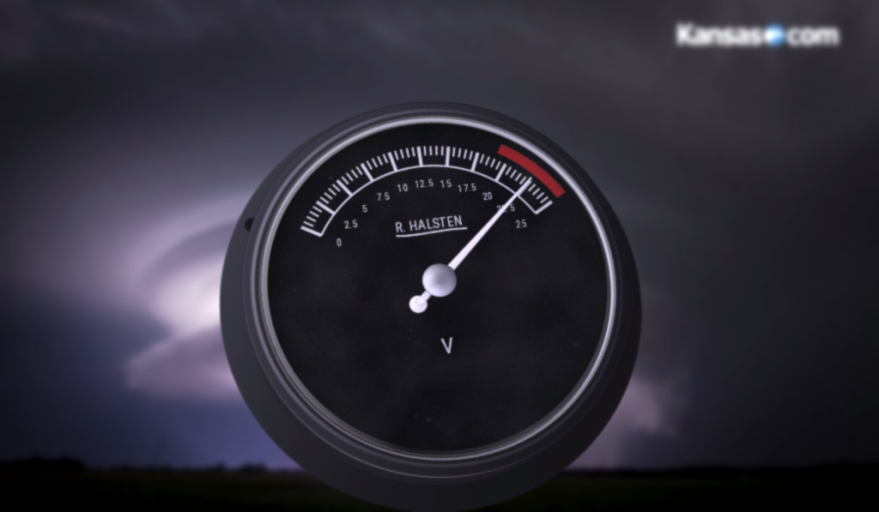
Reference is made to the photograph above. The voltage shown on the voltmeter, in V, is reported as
22.5 V
